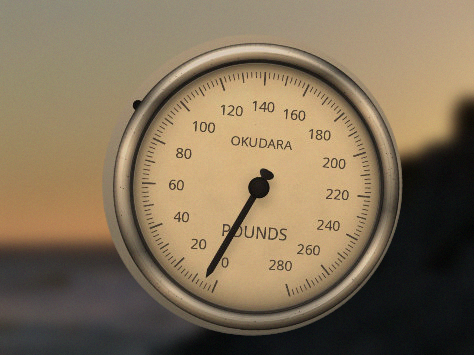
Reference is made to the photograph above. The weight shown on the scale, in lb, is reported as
6 lb
